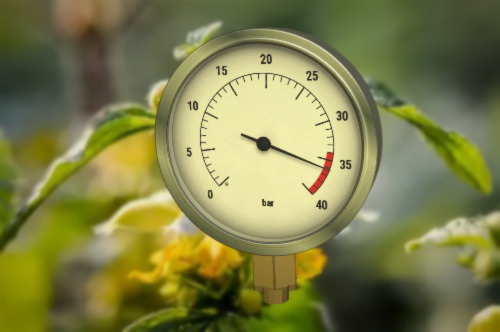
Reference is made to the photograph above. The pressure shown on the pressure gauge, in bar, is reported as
36 bar
